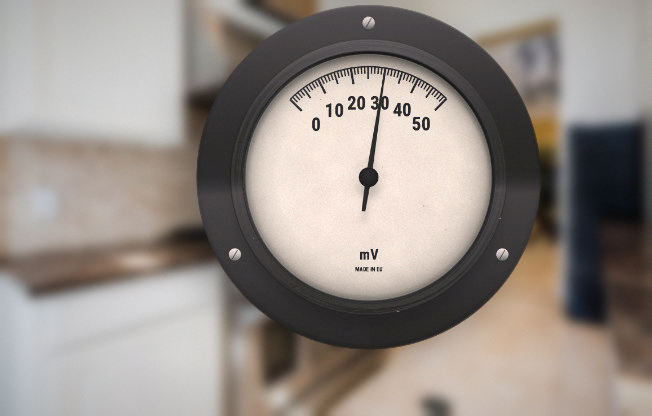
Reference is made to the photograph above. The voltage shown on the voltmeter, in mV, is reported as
30 mV
